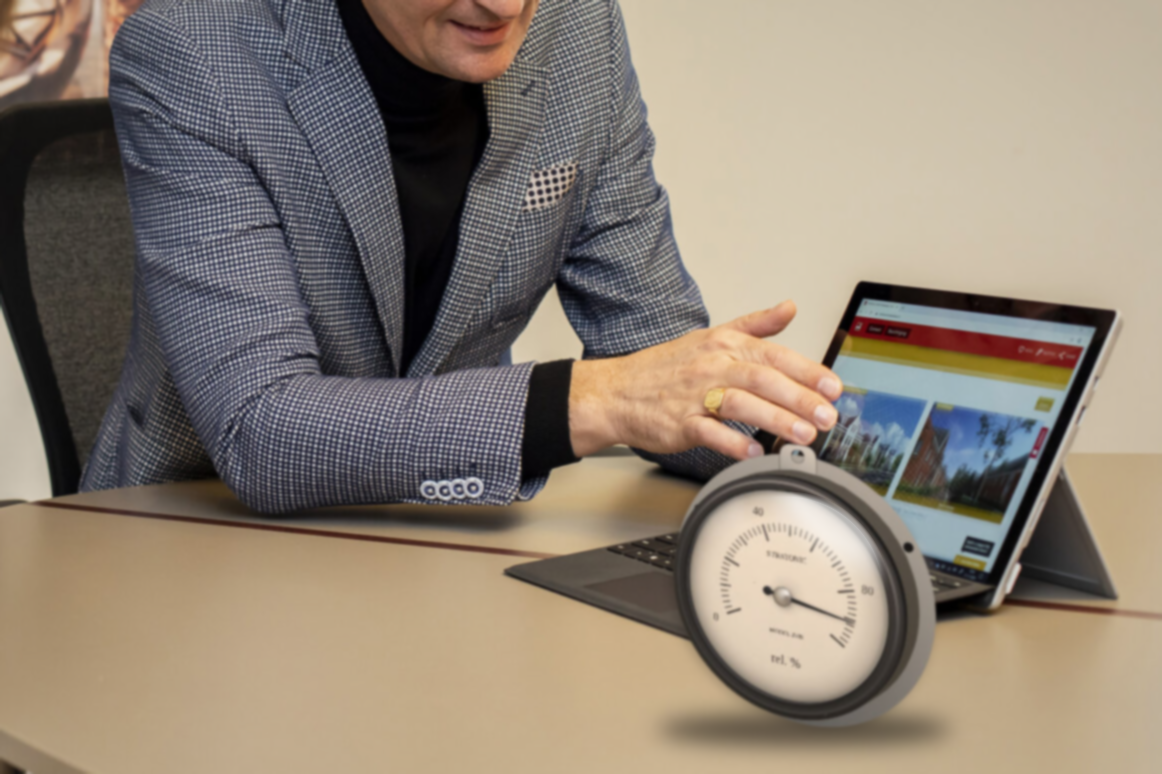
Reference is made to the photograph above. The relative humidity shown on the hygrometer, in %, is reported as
90 %
